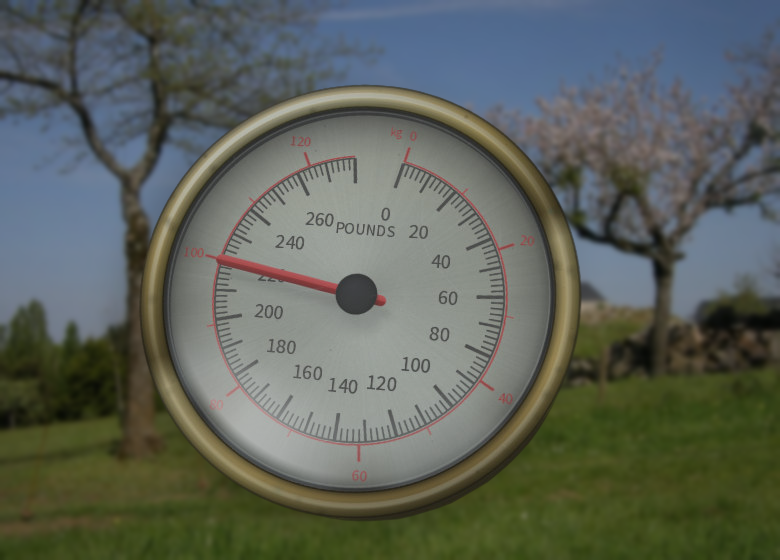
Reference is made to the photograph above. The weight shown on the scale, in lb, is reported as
220 lb
